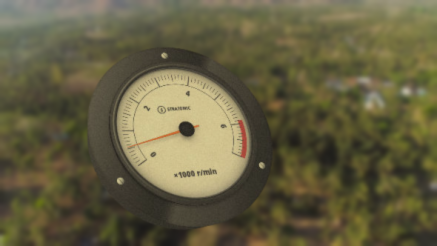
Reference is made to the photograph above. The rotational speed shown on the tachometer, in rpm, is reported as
500 rpm
